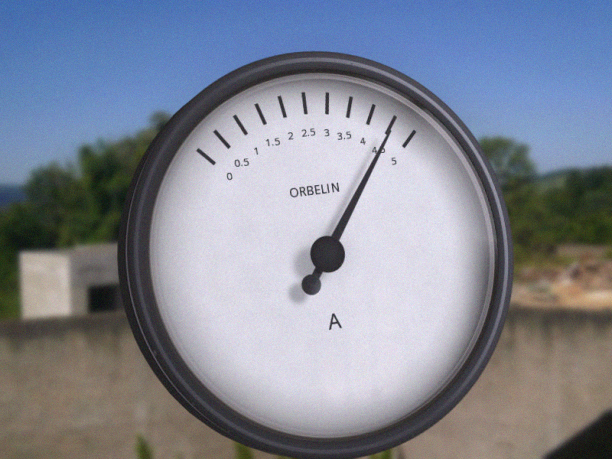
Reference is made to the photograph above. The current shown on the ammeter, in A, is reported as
4.5 A
